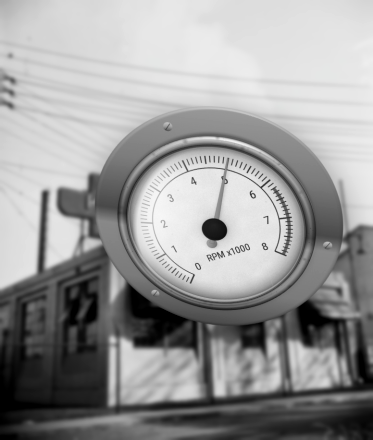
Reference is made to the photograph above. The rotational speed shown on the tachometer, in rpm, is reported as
5000 rpm
